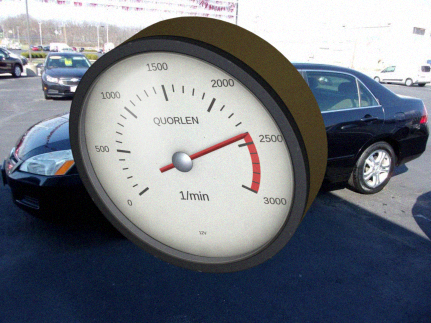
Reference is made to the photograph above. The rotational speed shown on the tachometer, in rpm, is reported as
2400 rpm
